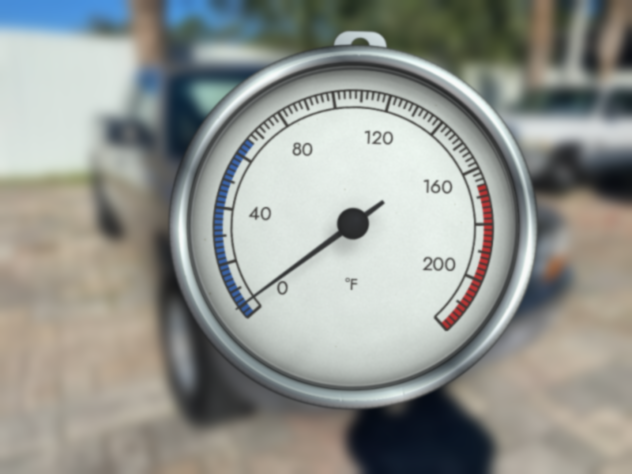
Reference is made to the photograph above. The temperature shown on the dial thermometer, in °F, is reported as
4 °F
